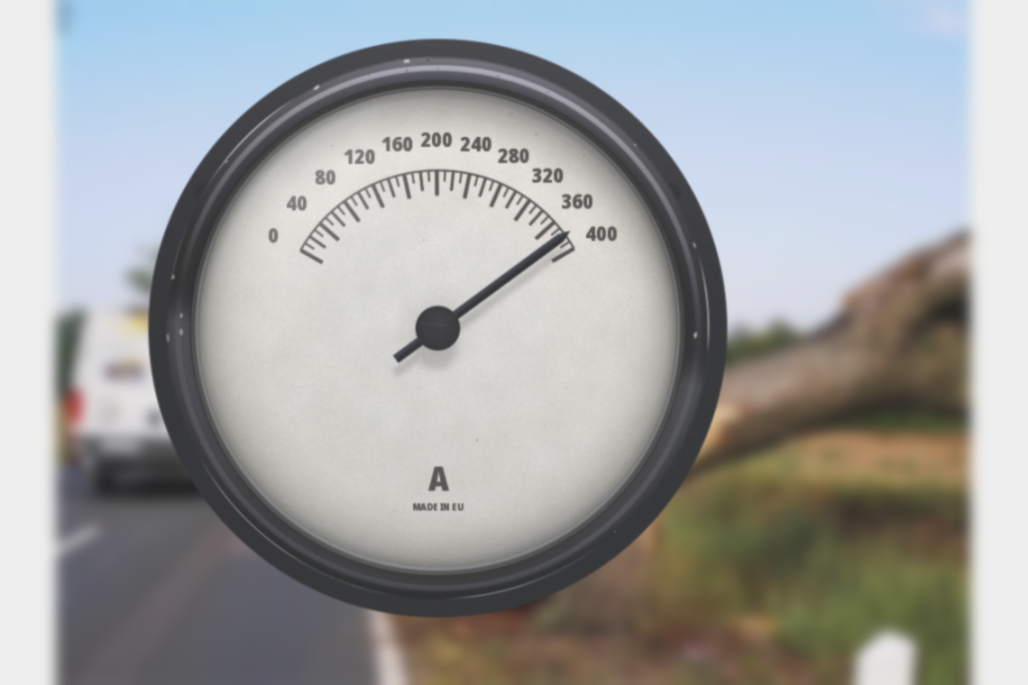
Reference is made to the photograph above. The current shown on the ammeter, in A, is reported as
380 A
